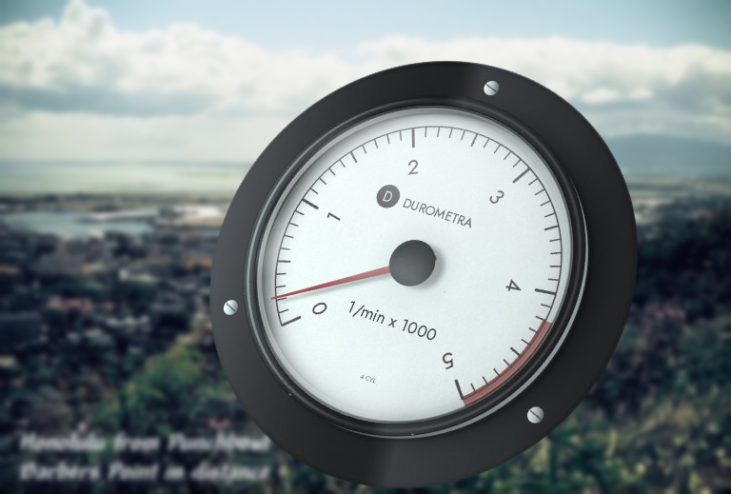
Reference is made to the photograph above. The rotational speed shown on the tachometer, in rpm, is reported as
200 rpm
